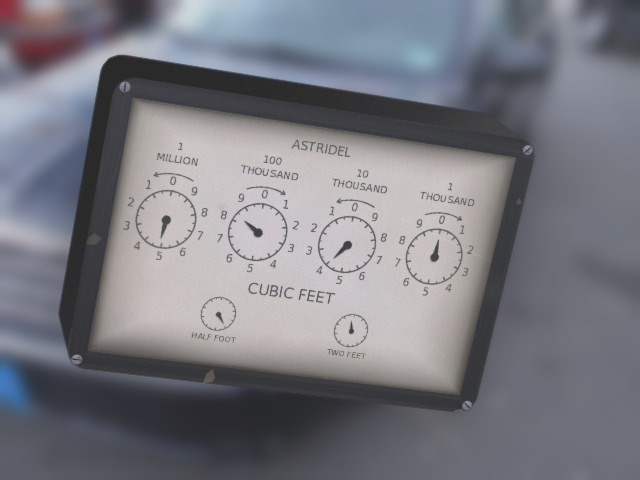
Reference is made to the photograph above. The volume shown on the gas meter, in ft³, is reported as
484000 ft³
